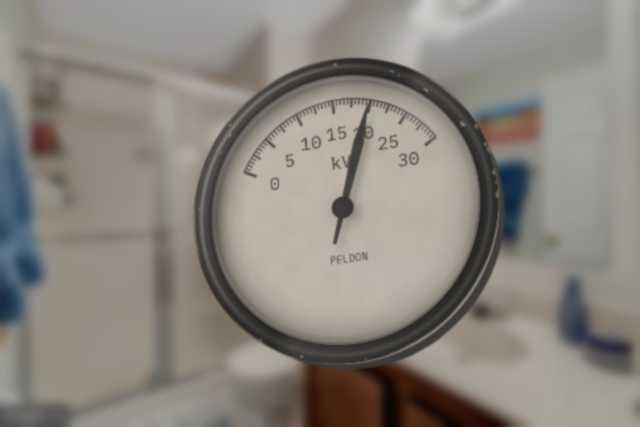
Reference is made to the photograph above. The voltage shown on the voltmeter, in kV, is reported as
20 kV
